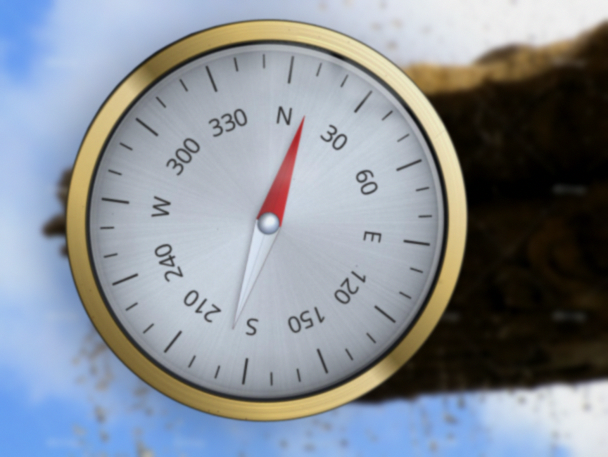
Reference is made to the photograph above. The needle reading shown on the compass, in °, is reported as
10 °
